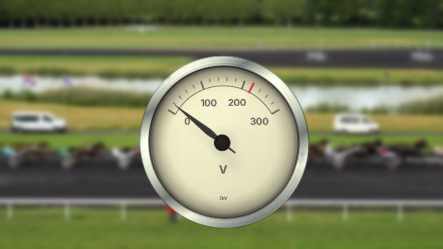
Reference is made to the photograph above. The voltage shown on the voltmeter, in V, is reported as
20 V
